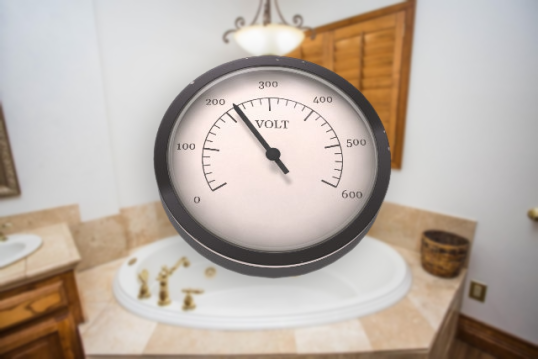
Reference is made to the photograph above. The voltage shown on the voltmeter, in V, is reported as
220 V
